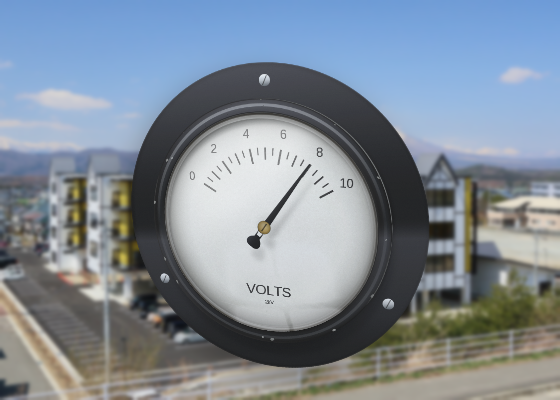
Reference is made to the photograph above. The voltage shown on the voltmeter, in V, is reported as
8 V
